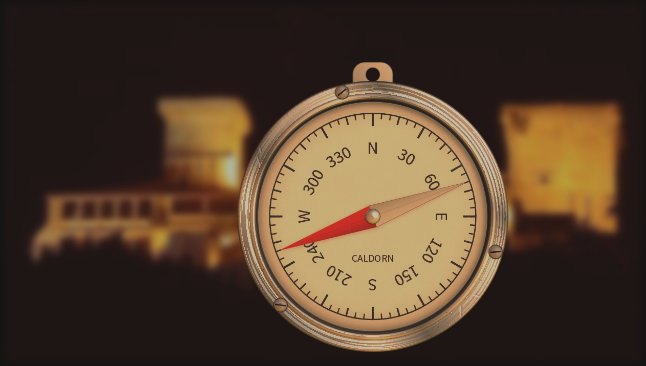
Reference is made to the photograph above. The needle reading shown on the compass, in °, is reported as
250 °
